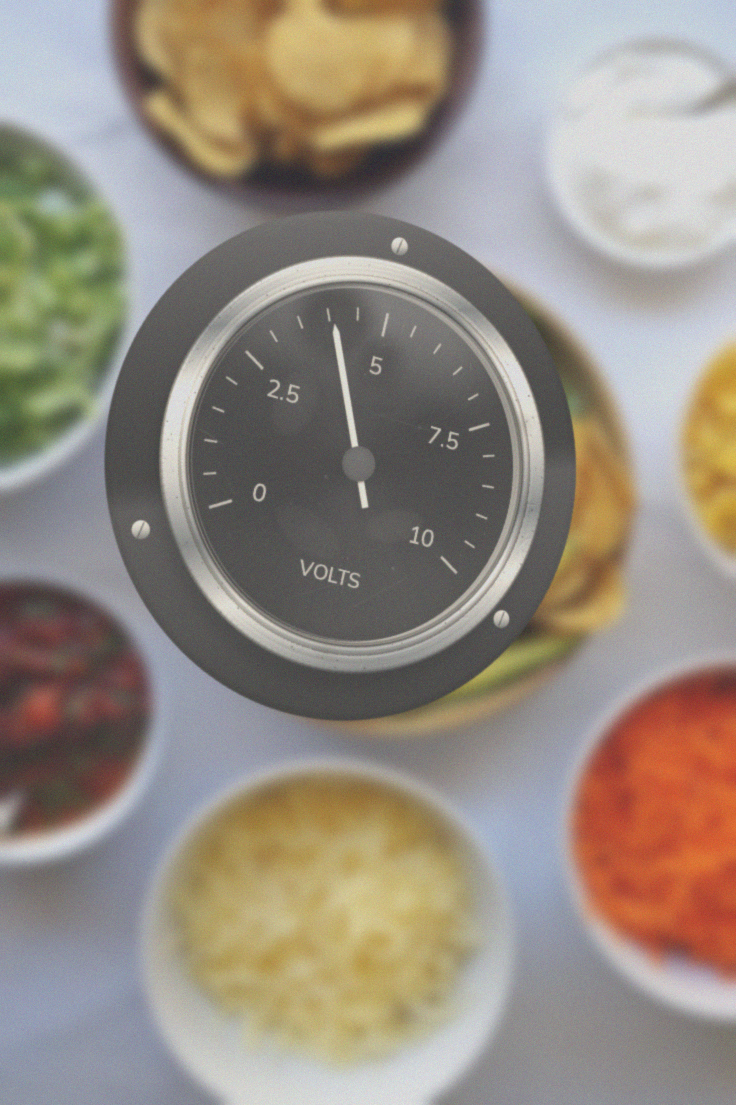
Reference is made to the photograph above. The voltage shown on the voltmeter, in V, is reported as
4 V
